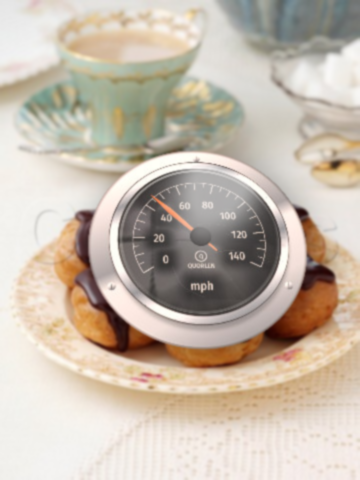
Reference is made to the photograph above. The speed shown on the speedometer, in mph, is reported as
45 mph
